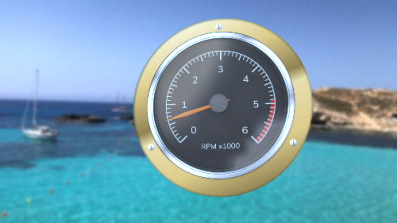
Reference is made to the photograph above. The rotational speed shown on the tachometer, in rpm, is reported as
600 rpm
